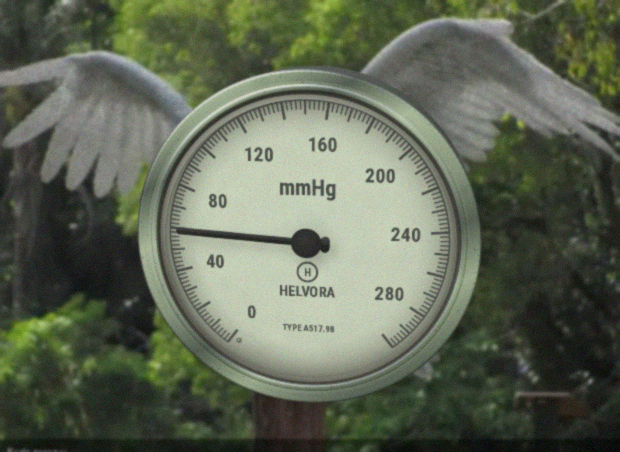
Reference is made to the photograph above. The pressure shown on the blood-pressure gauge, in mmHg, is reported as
60 mmHg
